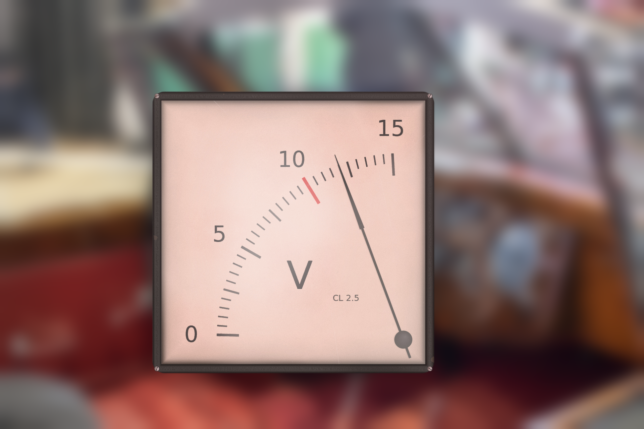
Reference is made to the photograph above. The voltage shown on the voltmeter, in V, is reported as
12 V
